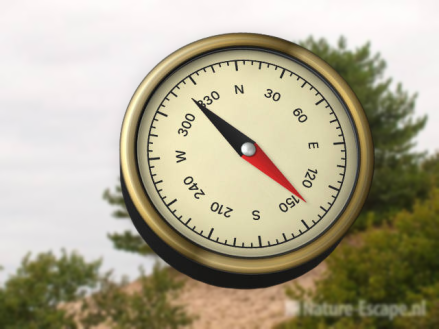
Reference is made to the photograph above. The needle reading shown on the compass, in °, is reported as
140 °
